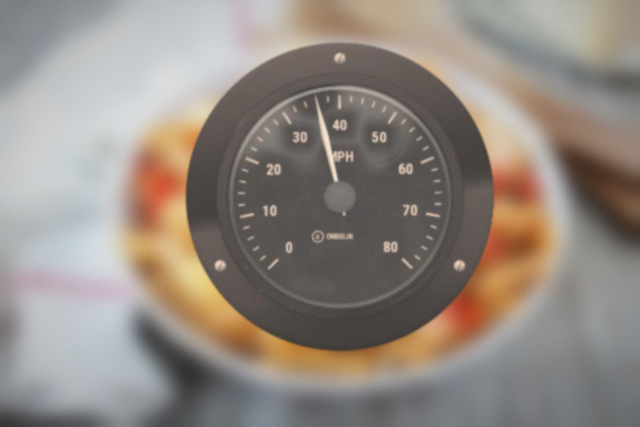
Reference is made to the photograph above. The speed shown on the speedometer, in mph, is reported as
36 mph
